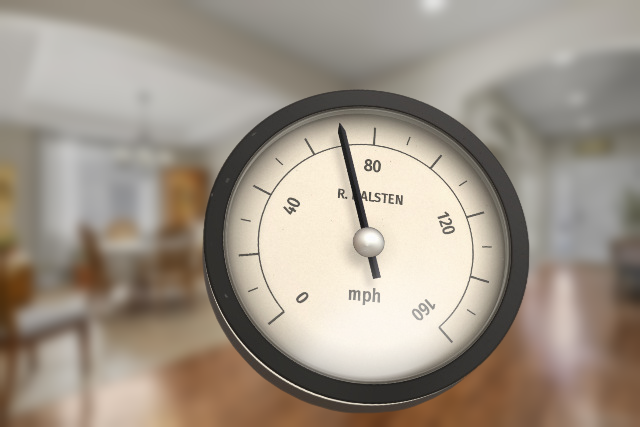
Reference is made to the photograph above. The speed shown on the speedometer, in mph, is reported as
70 mph
